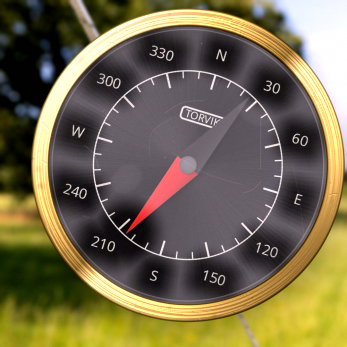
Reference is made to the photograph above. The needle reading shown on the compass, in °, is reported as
205 °
